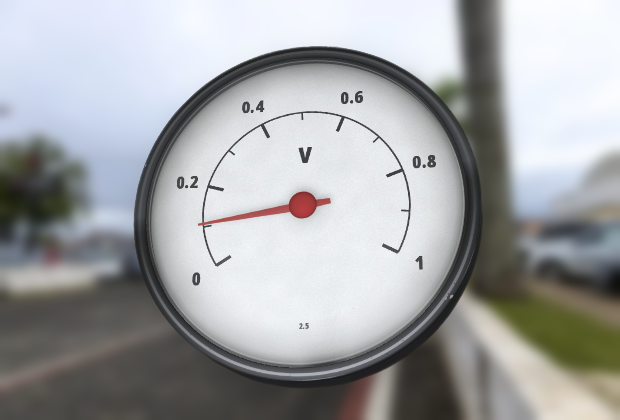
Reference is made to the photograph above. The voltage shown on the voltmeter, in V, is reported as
0.1 V
